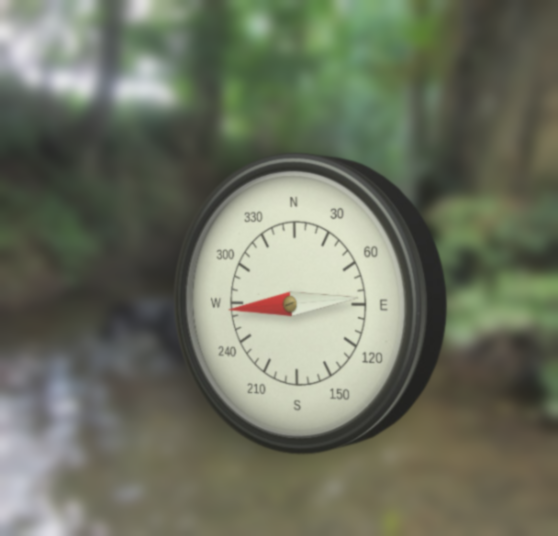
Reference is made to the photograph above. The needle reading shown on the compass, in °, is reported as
265 °
